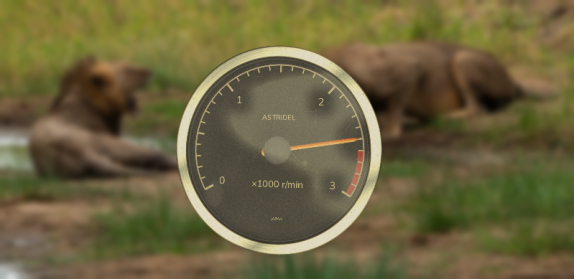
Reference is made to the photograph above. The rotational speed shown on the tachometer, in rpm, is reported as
2500 rpm
